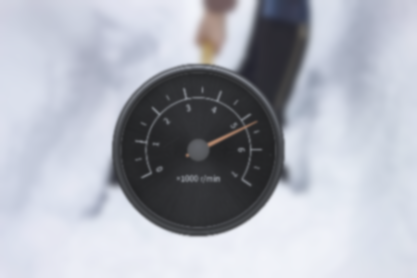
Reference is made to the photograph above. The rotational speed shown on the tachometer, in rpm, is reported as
5250 rpm
